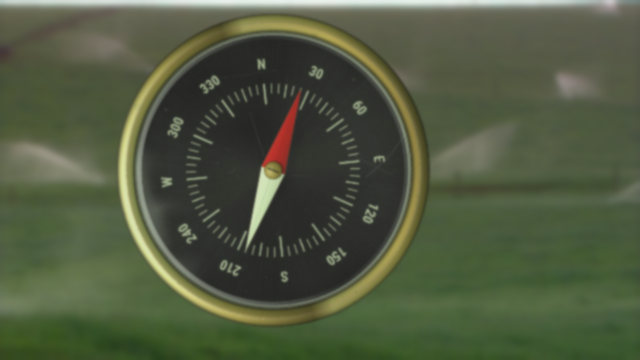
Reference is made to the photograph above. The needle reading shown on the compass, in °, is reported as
25 °
